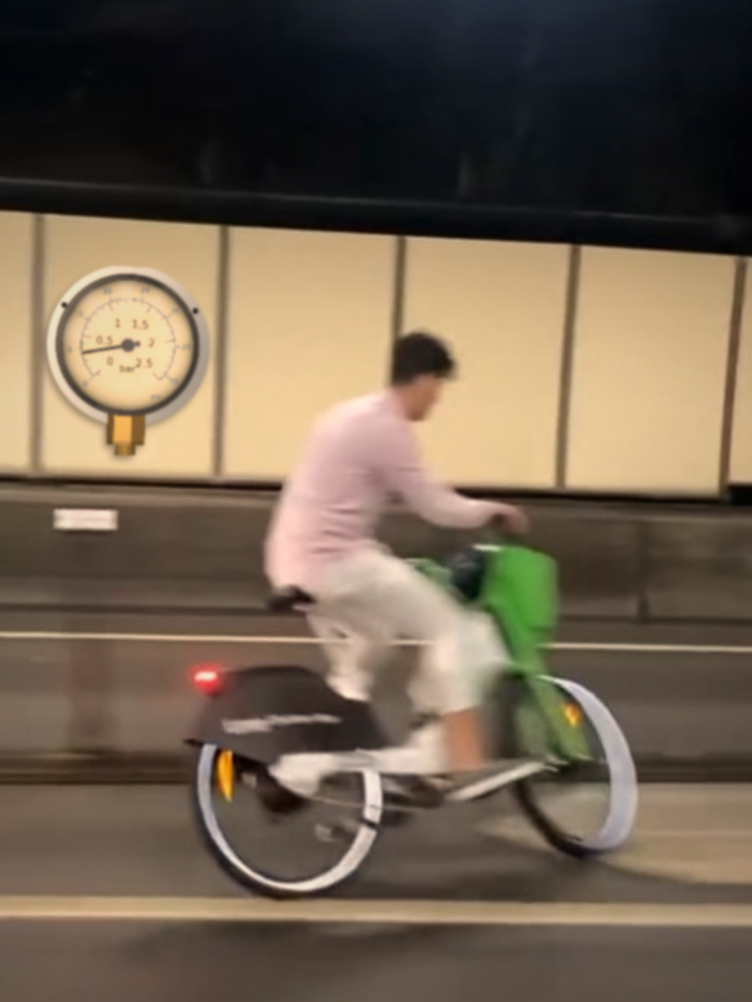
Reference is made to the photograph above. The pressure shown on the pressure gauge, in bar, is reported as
0.3 bar
